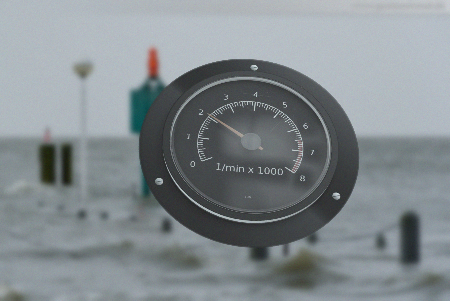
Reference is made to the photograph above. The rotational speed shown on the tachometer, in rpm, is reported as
2000 rpm
